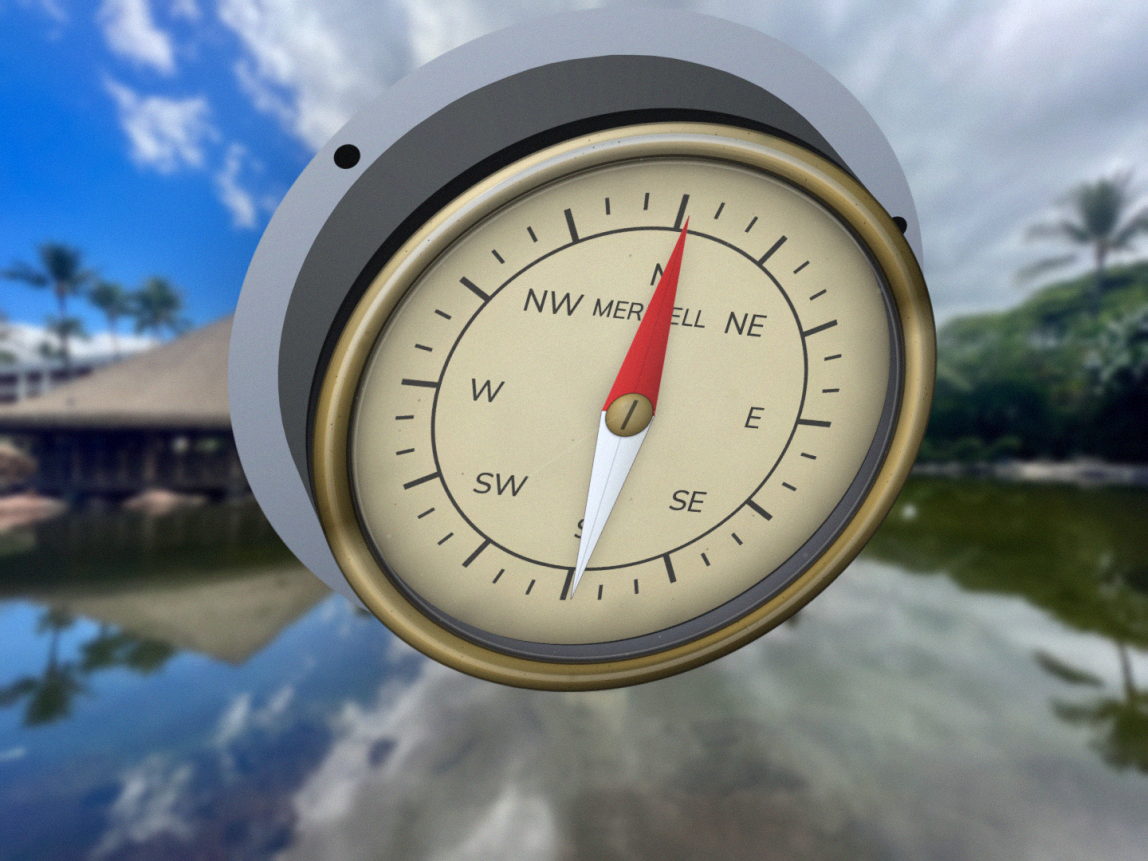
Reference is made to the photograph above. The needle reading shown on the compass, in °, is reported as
0 °
